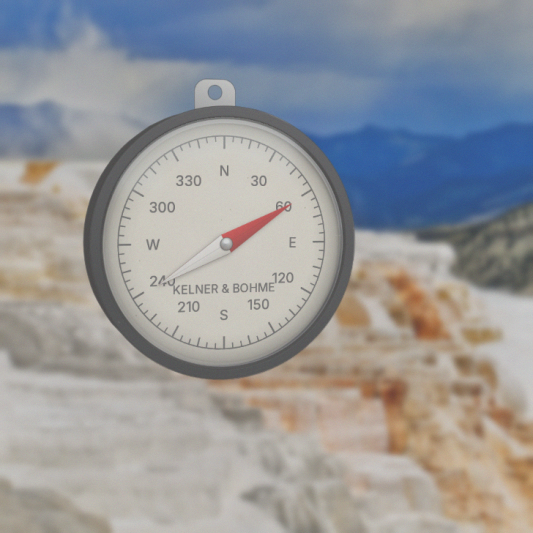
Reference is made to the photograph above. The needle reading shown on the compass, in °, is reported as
60 °
